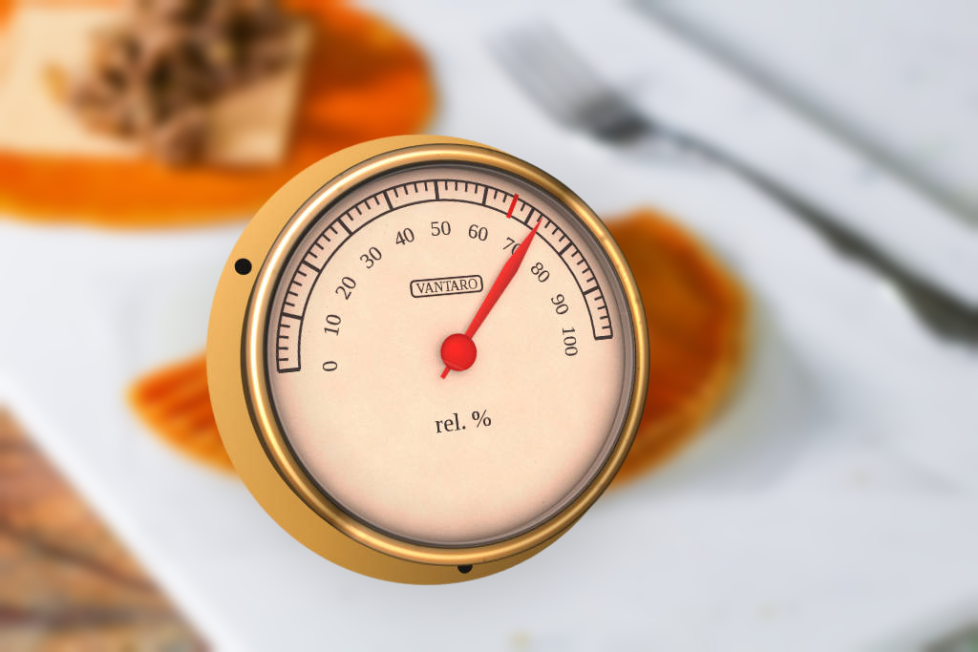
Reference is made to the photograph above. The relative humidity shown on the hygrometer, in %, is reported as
72 %
